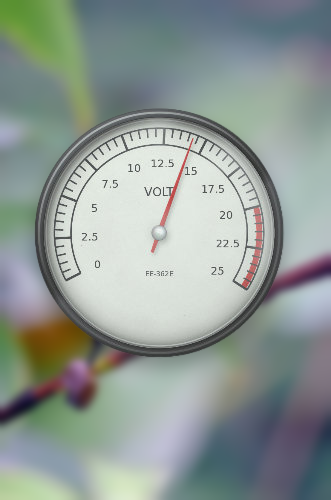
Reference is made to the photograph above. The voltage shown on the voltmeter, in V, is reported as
14.25 V
